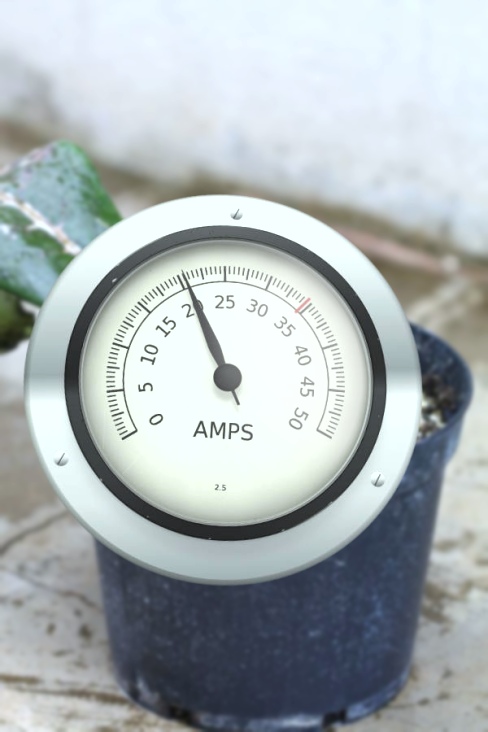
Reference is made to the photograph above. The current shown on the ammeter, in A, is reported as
20.5 A
